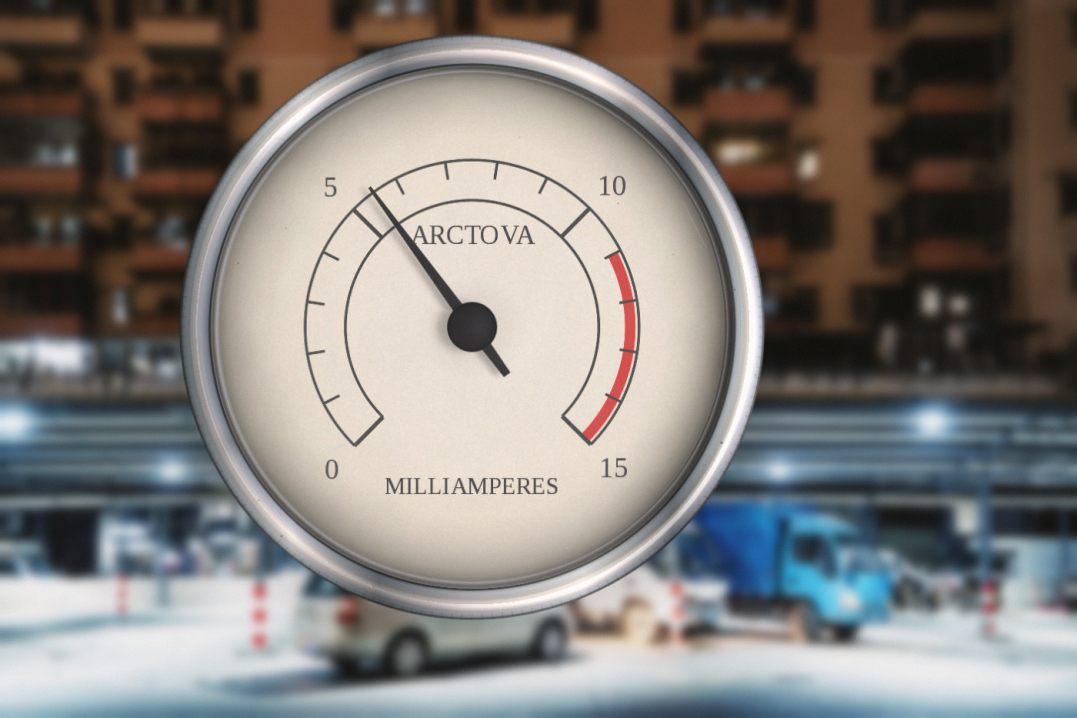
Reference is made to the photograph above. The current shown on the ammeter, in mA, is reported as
5.5 mA
